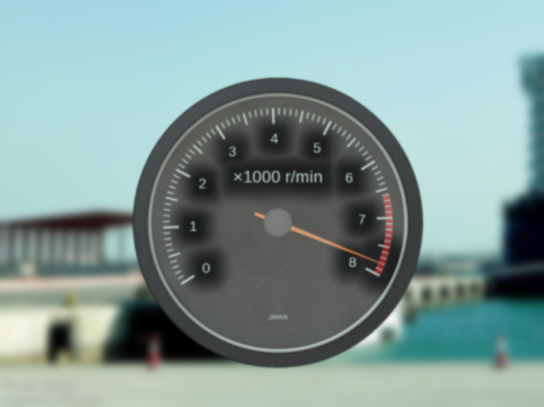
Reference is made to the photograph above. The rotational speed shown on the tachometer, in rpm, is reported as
7800 rpm
